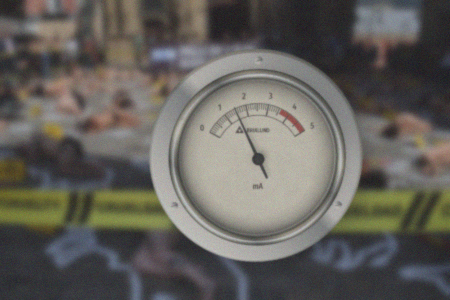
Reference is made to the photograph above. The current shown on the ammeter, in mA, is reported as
1.5 mA
